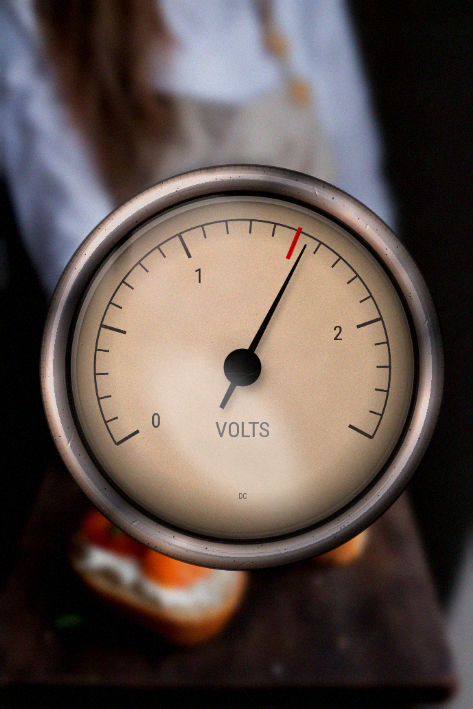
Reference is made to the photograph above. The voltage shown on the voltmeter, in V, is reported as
1.55 V
